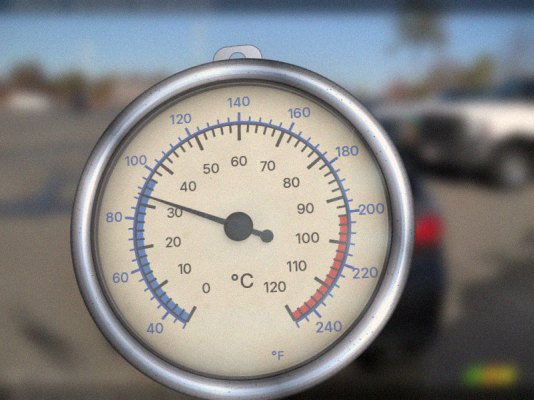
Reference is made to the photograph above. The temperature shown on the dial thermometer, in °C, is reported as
32 °C
